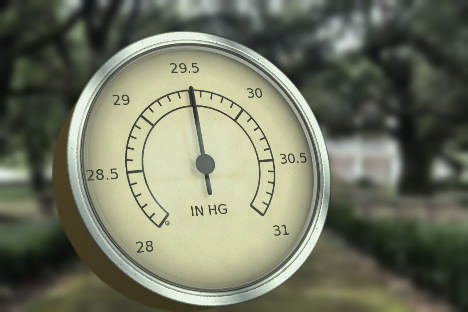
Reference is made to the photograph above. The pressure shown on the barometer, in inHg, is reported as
29.5 inHg
